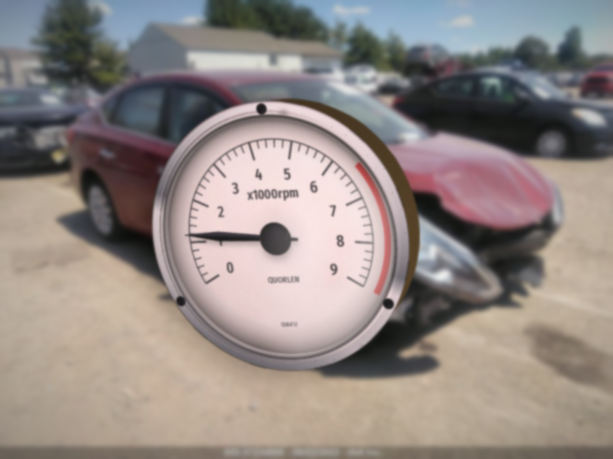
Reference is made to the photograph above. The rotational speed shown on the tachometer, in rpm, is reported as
1200 rpm
